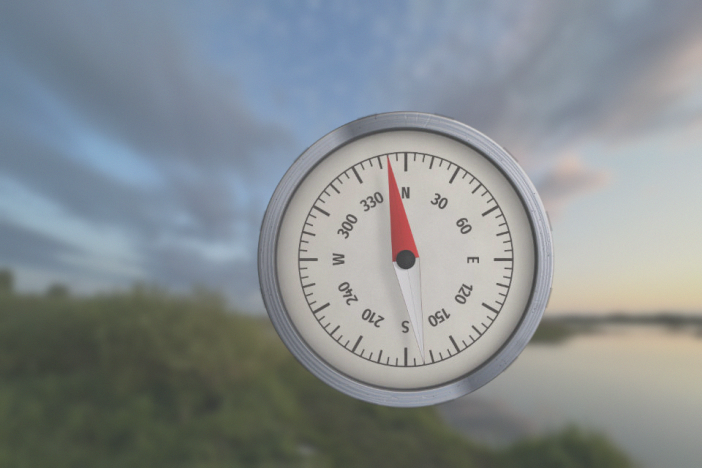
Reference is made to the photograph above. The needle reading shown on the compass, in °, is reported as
350 °
